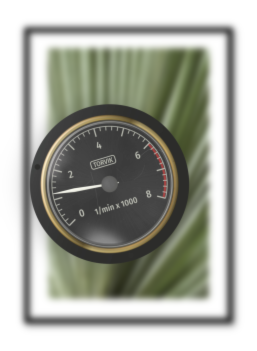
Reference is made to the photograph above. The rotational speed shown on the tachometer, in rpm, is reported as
1200 rpm
